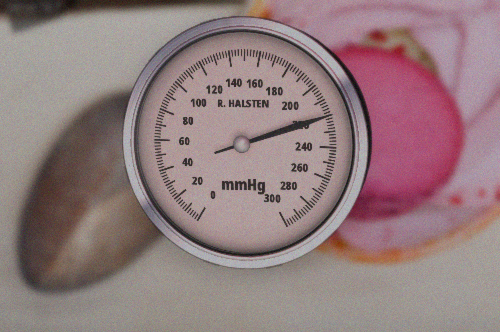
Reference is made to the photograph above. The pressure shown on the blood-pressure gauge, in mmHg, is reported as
220 mmHg
